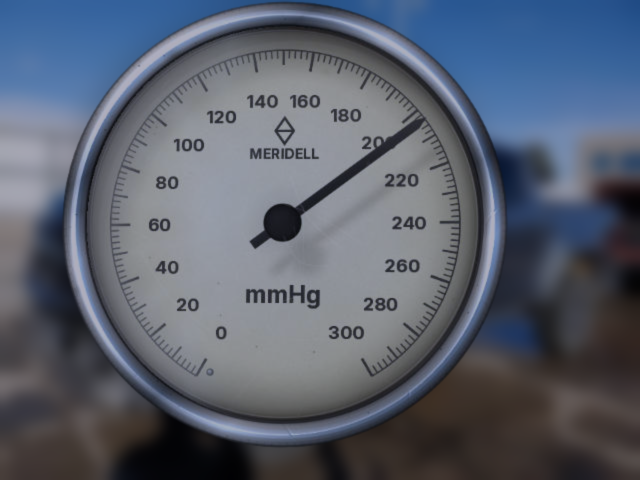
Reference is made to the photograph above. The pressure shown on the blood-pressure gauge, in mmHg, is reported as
204 mmHg
